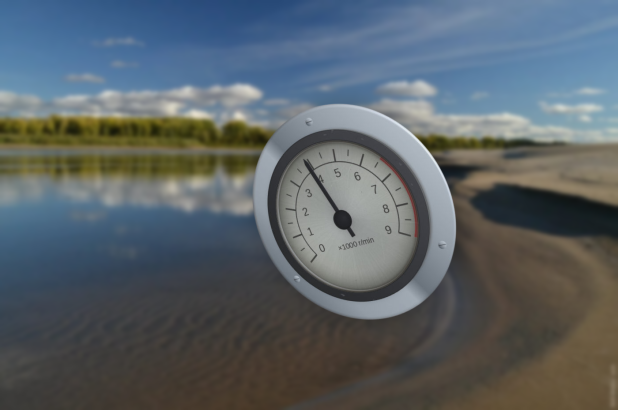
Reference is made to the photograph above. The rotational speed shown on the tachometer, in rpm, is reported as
4000 rpm
